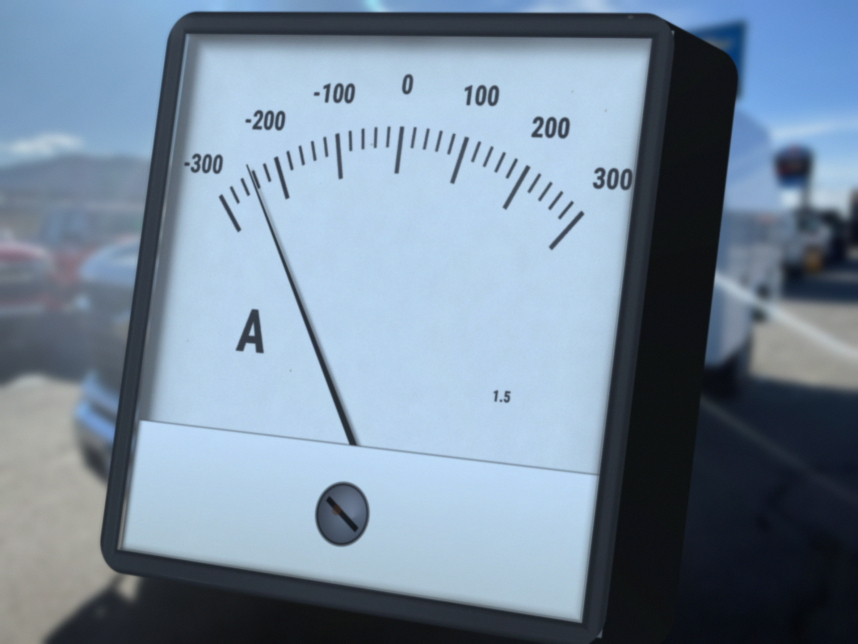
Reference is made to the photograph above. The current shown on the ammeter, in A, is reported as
-240 A
